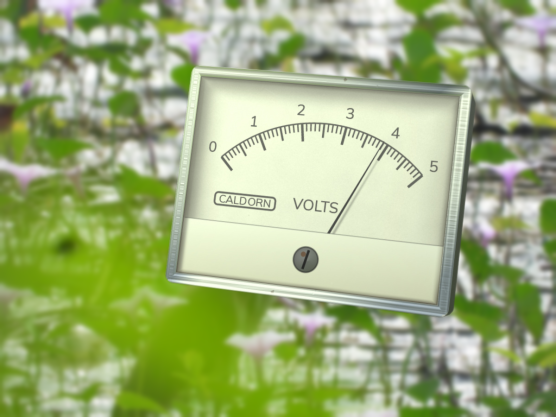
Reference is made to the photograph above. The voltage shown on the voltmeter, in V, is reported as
3.9 V
